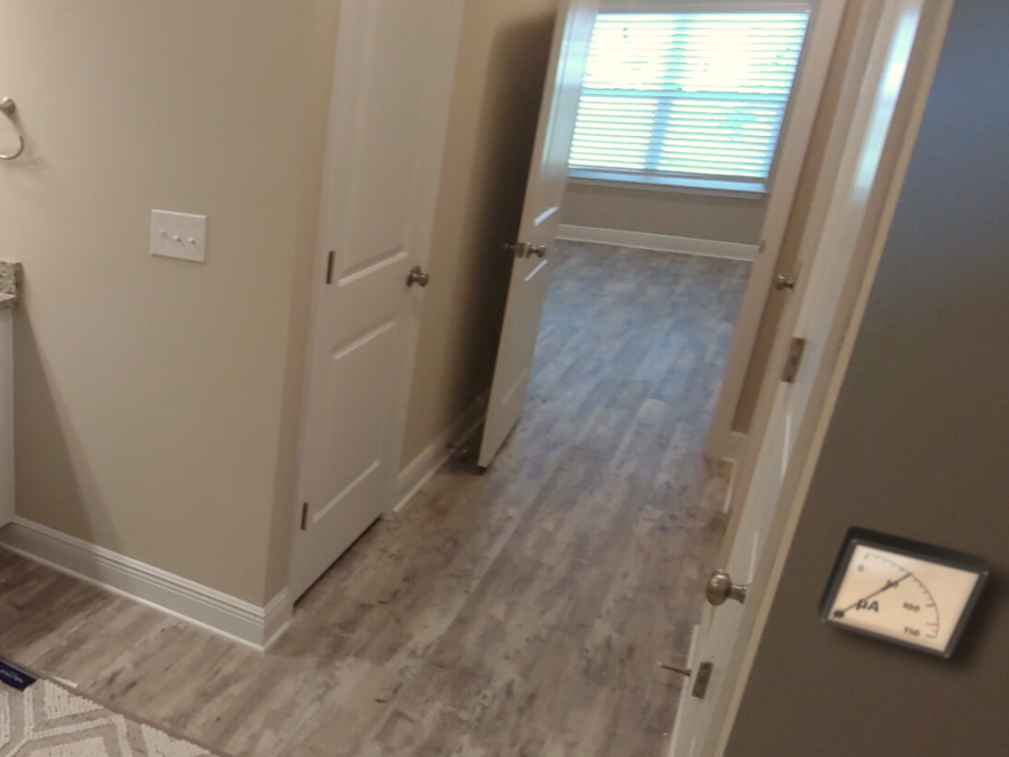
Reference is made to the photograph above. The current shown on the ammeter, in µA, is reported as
50 µA
